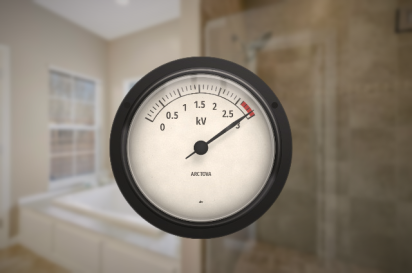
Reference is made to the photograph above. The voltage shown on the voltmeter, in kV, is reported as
2.9 kV
